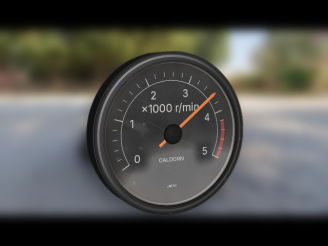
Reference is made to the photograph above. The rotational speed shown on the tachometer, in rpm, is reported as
3600 rpm
